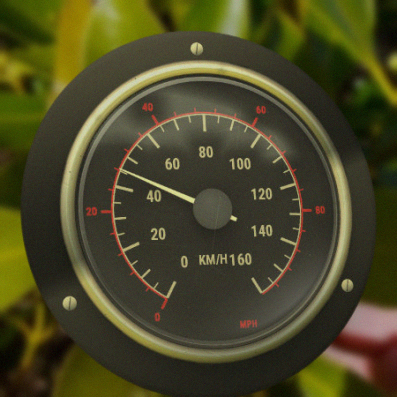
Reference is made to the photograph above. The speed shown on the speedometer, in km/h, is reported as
45 km/h
